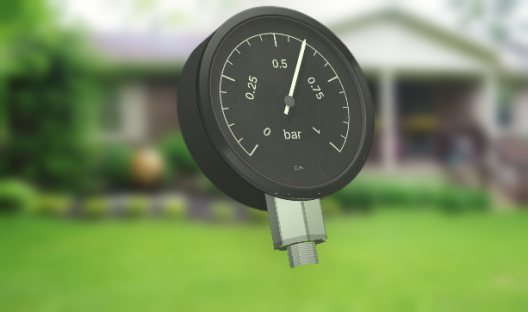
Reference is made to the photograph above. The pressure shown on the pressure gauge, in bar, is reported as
0.6 bar
